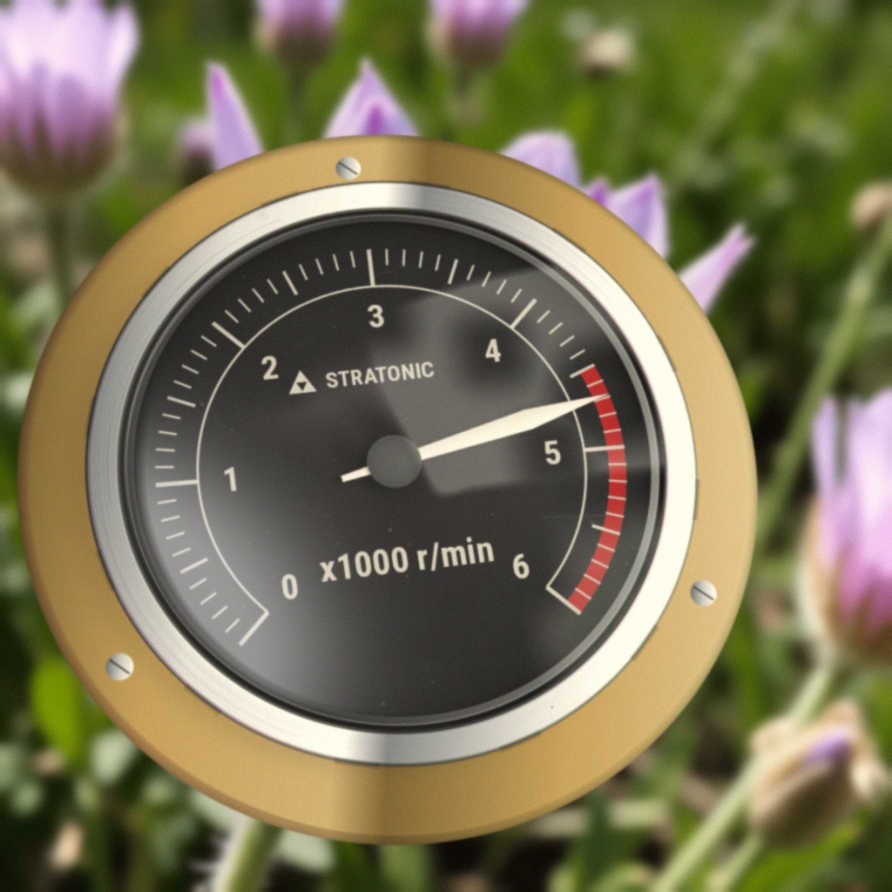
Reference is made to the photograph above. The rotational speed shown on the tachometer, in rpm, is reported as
4700 rpm
